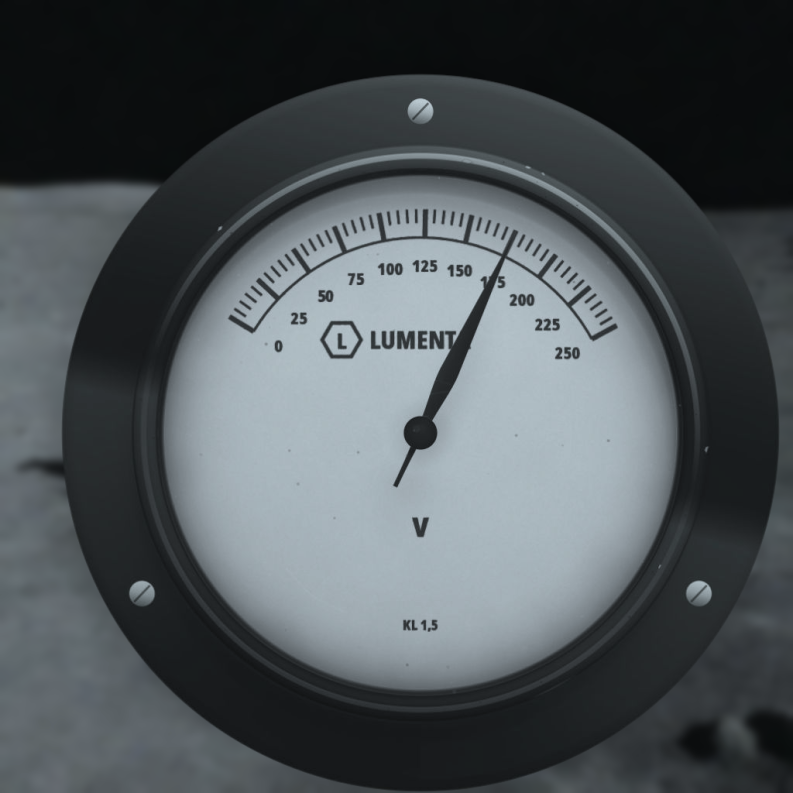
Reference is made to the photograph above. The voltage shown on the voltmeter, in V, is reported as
175 V
